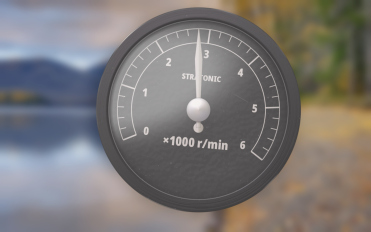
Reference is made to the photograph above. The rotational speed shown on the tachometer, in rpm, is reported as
2800 rpm
